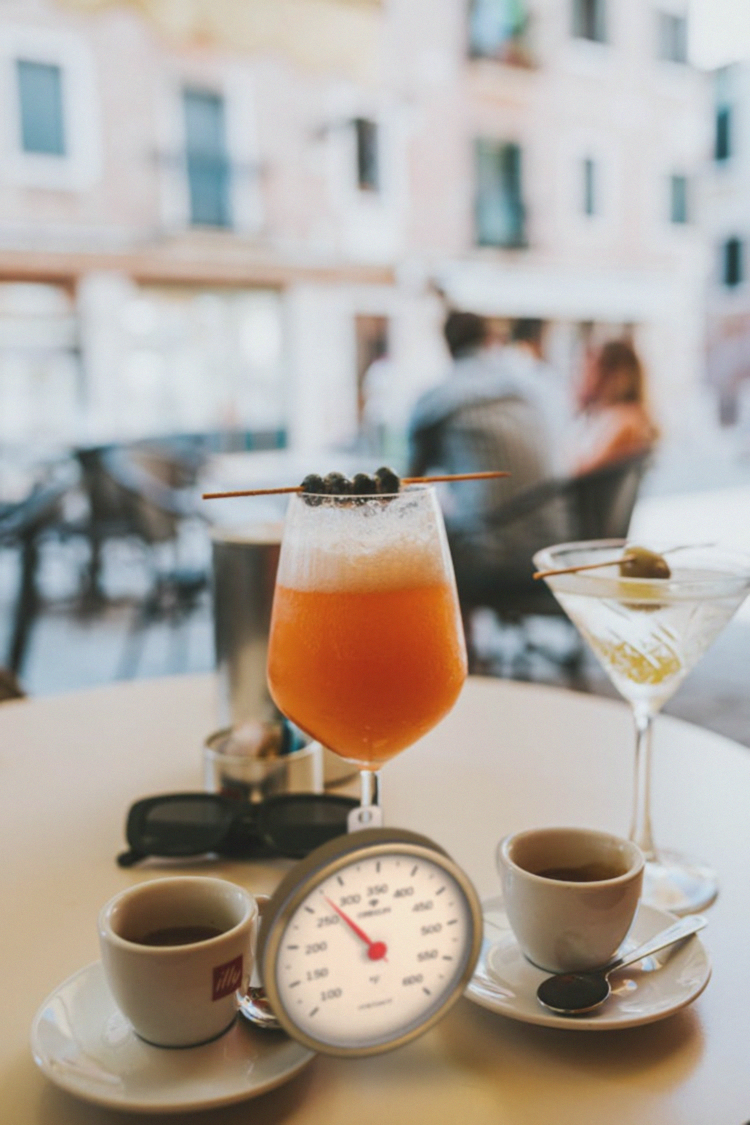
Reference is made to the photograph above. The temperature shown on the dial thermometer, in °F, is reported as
275 °F
